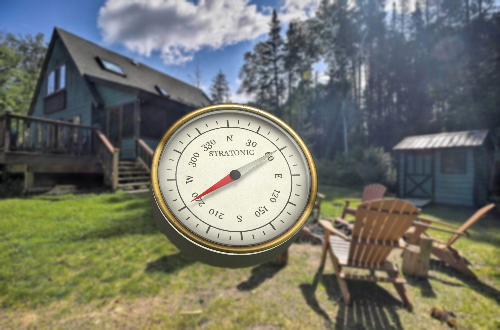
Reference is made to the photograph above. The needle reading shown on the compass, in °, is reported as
240 °
